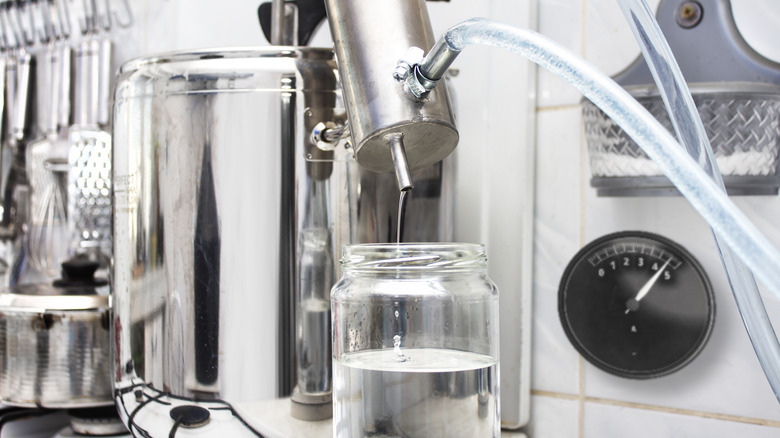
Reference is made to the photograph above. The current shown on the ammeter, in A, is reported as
4.5 A
